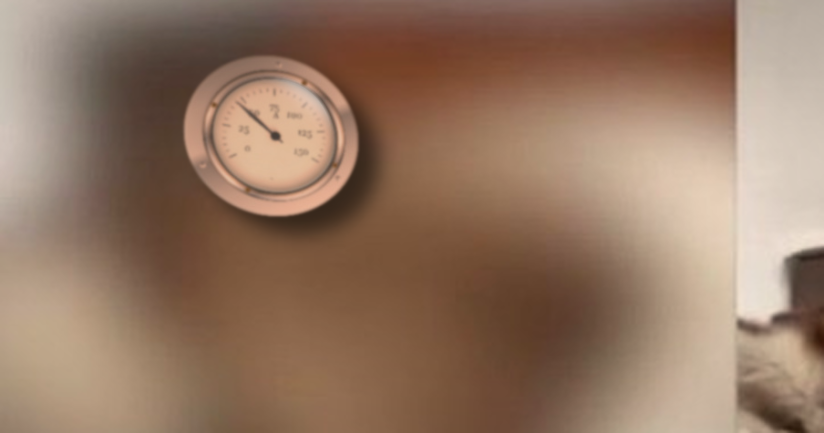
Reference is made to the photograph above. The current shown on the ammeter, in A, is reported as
45 A
